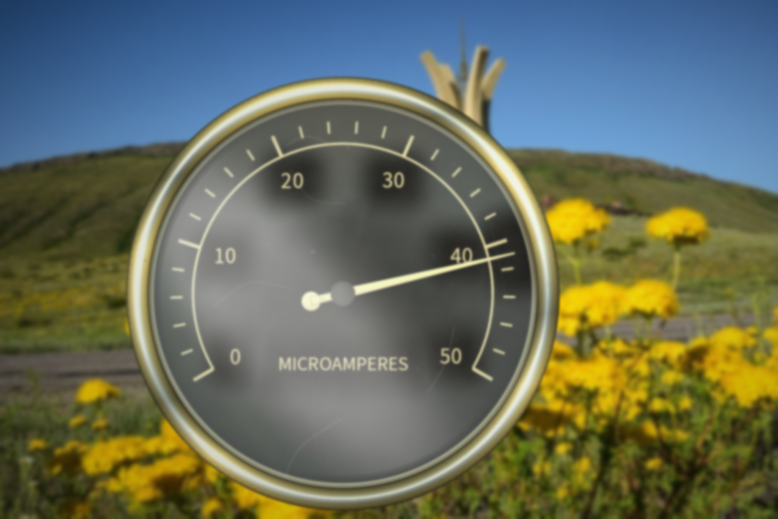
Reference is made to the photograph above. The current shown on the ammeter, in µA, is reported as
41 µA
